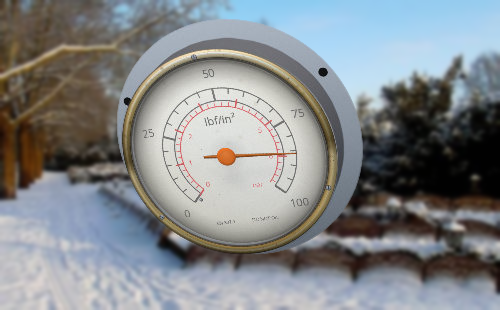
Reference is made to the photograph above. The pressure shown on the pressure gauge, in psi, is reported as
85 psi
